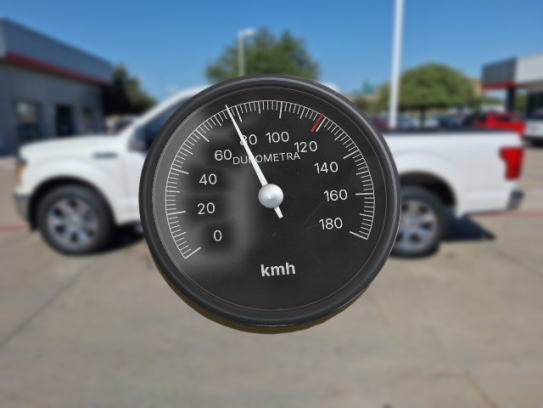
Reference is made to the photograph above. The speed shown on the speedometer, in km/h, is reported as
76 km/h
